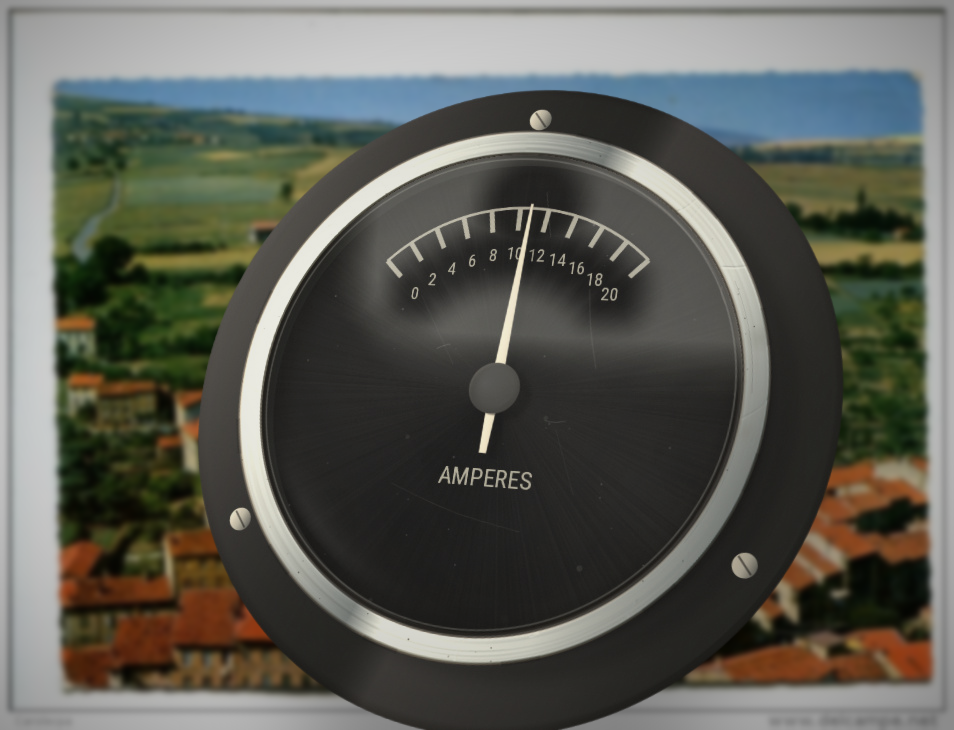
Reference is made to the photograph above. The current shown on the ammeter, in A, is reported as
11 A
